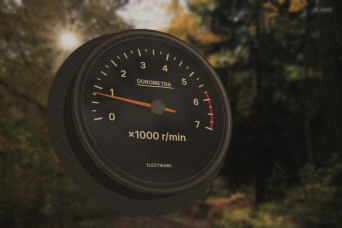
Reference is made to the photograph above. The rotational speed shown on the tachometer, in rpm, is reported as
750 rpm
